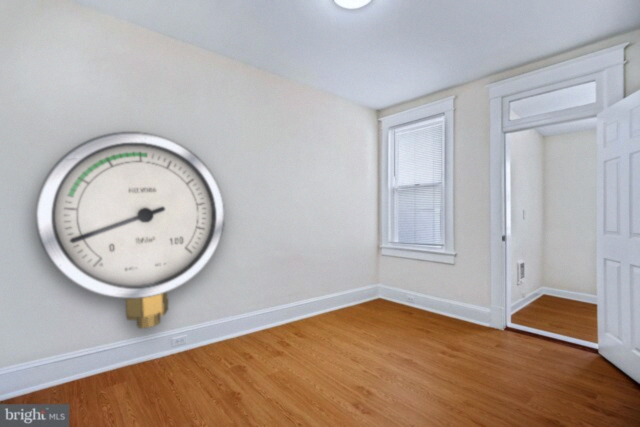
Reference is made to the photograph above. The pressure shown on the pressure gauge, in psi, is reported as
10 psi
